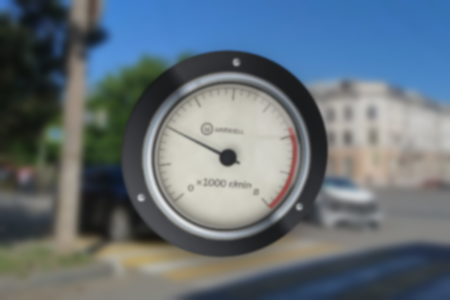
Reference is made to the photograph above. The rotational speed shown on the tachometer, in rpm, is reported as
2000 rpm
